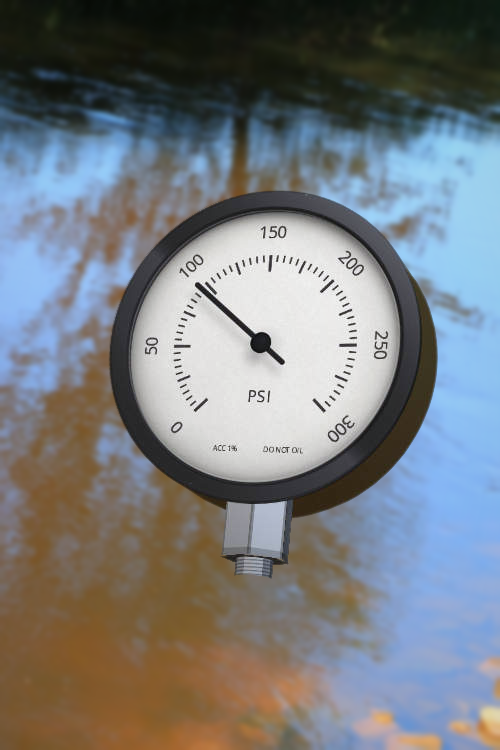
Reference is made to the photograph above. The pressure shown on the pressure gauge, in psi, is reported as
95 psi
